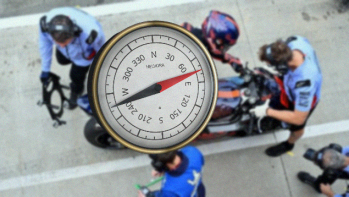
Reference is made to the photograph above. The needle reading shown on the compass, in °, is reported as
75 °
